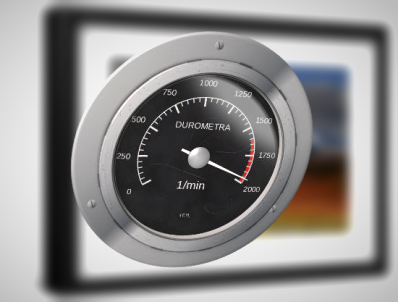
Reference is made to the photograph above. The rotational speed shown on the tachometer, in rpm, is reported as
1950 rpm
